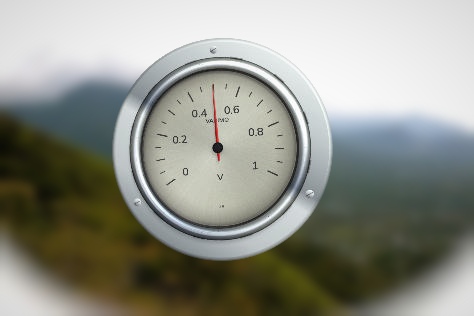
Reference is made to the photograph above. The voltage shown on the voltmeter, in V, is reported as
0.5 V
